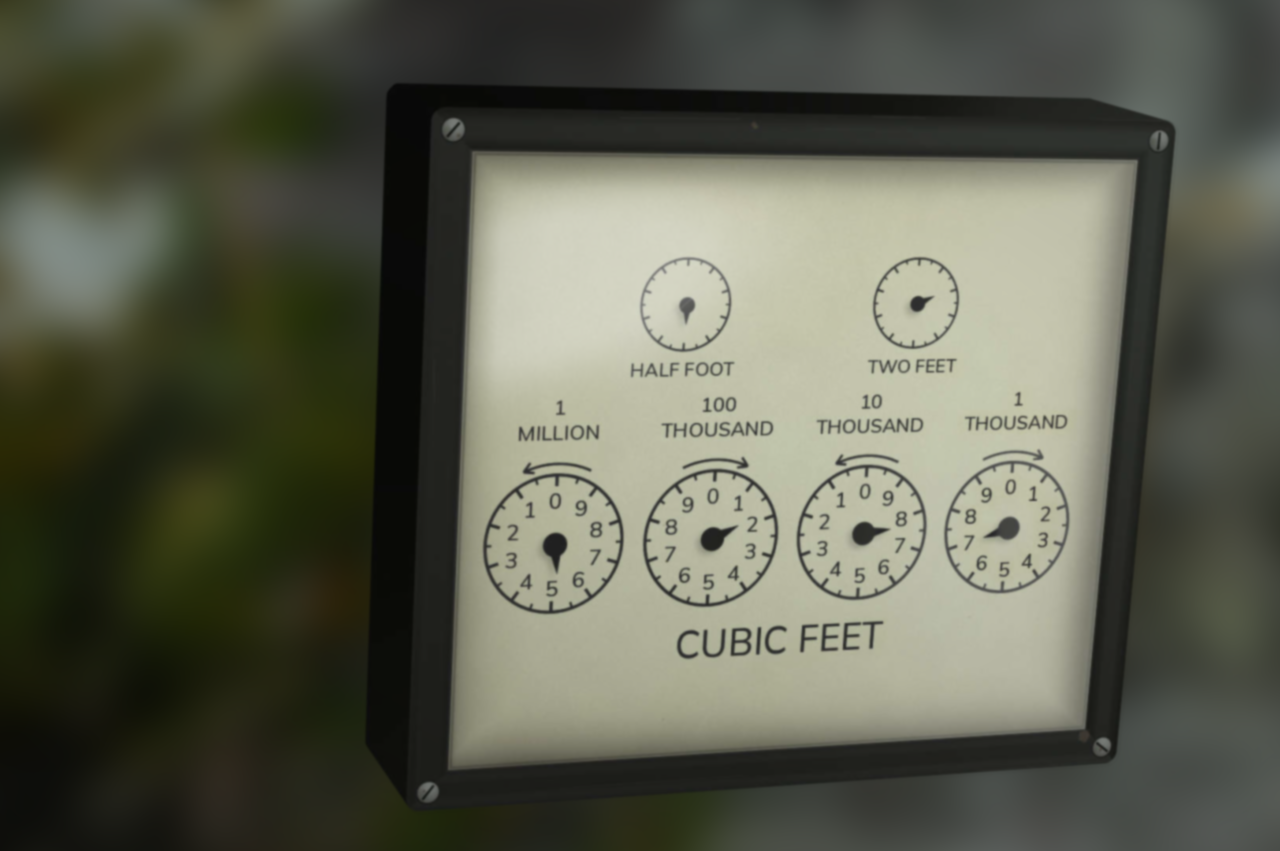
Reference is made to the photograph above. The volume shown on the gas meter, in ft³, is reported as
517700 ft³
